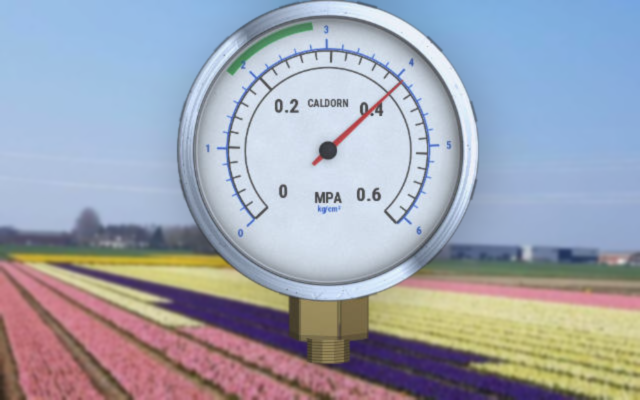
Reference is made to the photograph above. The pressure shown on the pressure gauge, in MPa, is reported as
0.4 MPa
